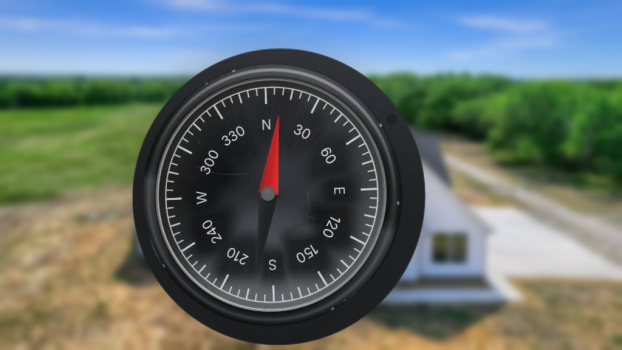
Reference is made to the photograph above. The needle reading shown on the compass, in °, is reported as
10 °
